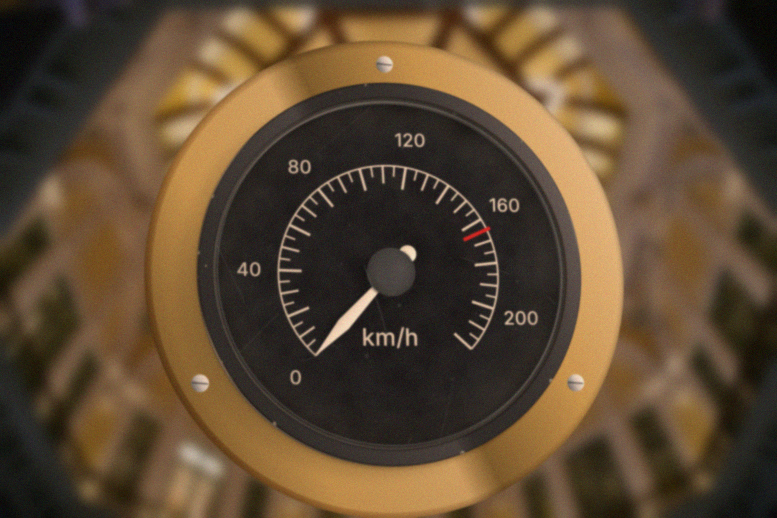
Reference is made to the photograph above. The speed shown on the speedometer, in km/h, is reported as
0 km/h
